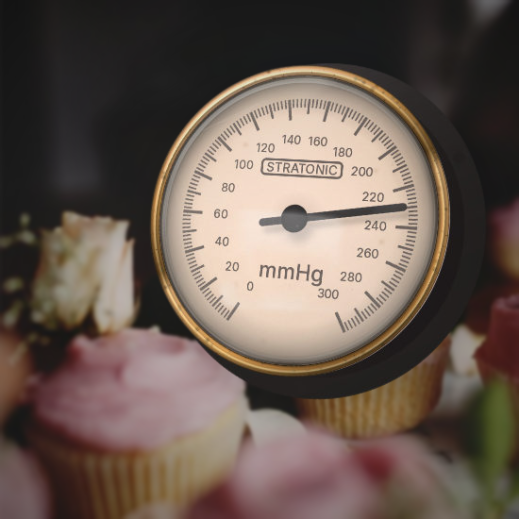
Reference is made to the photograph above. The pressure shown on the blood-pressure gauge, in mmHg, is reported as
230 mmHg
